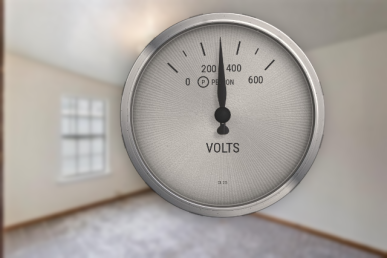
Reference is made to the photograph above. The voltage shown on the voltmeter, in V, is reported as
300 V
